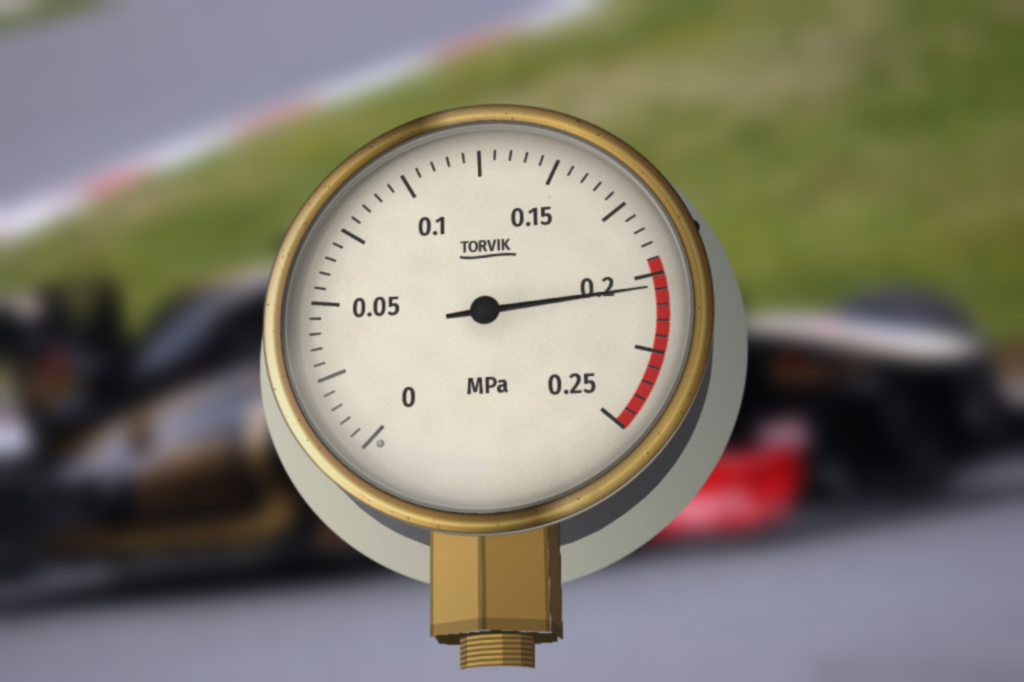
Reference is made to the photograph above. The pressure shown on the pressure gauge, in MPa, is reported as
0.205 MPa
